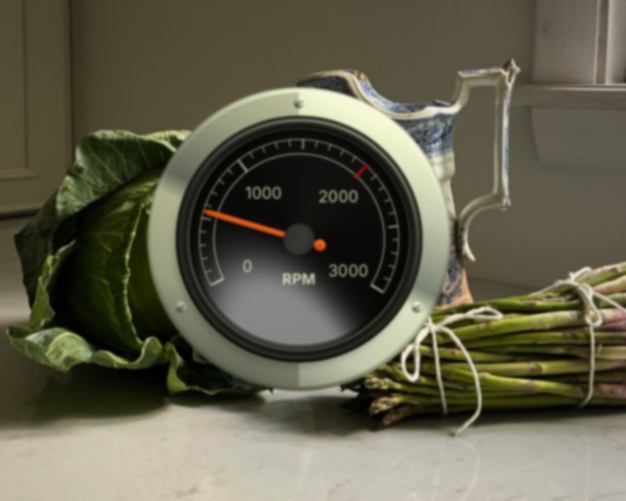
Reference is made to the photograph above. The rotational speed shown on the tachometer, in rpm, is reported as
550 rpm
